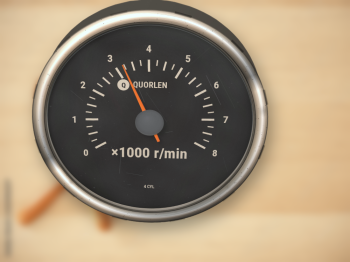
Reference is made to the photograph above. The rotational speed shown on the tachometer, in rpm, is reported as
3250 rpm
